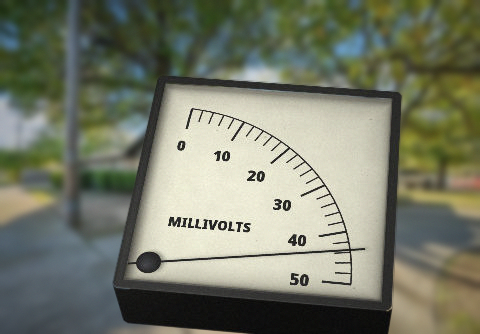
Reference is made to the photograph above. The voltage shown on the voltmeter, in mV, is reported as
44 mV
